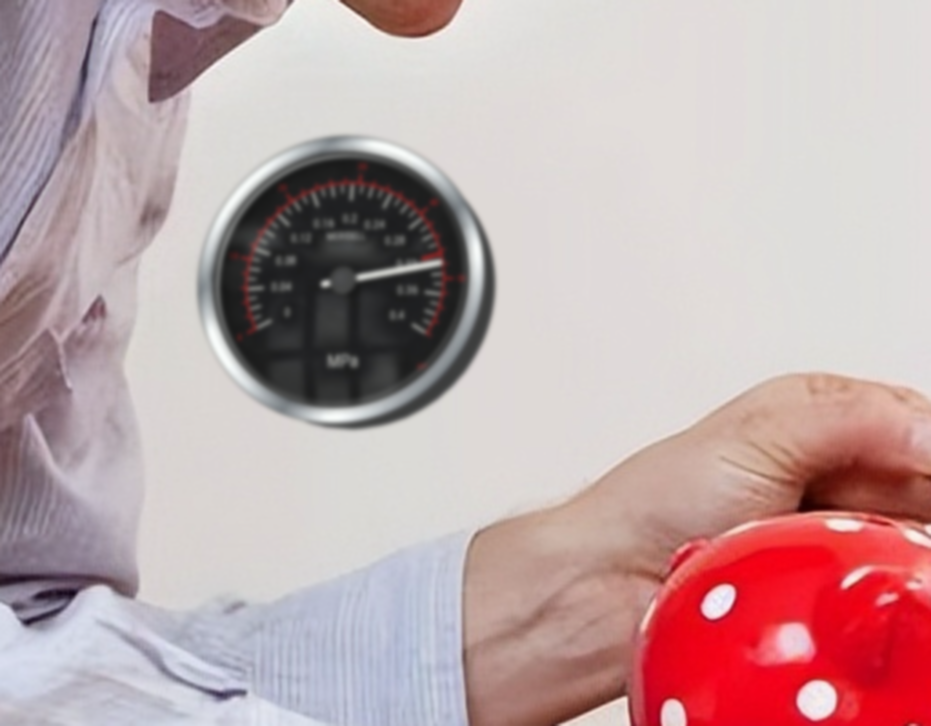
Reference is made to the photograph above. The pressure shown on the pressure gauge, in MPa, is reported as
0.33 MPa
